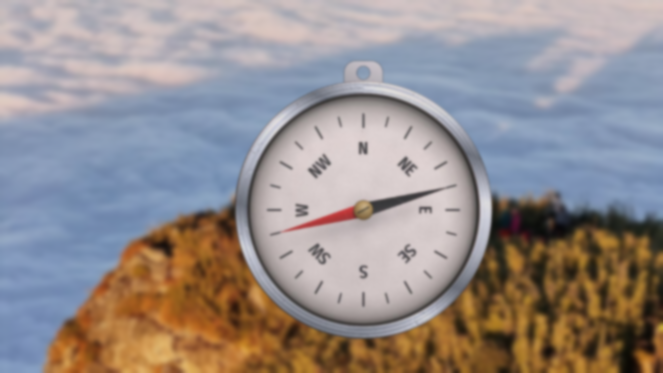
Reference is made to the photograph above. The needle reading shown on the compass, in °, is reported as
255 °
